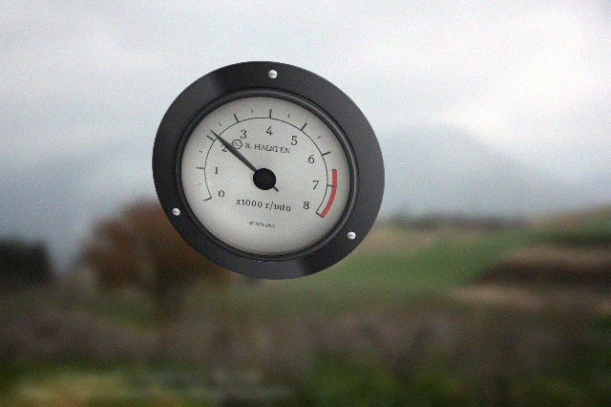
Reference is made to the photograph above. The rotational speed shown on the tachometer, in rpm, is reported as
2250 rpm
